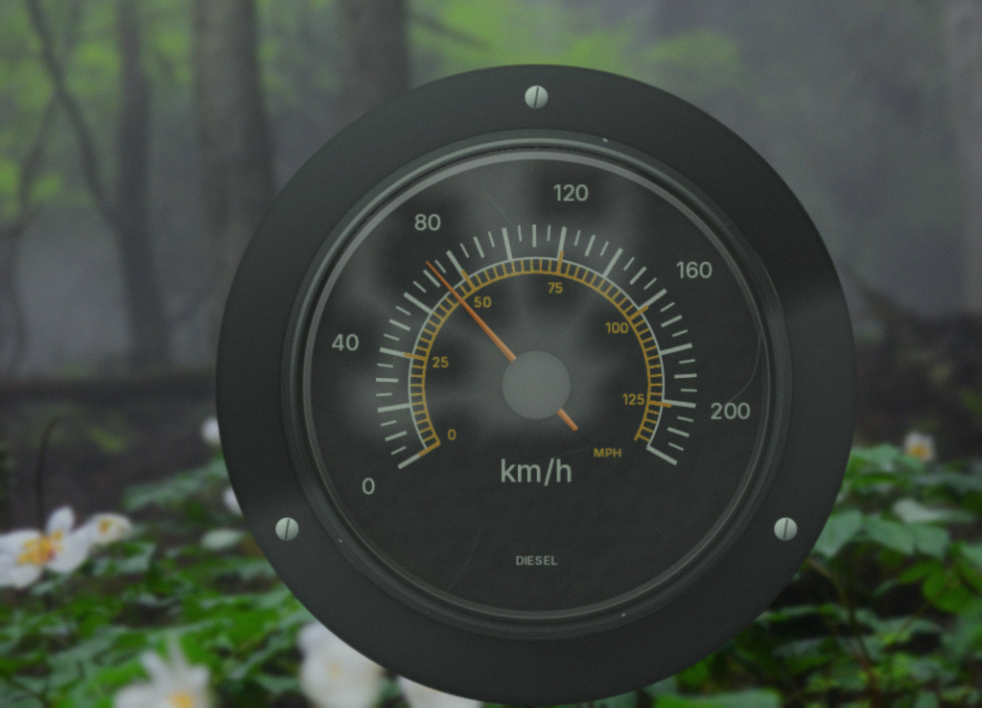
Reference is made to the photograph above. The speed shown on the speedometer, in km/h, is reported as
72.5 km/h
